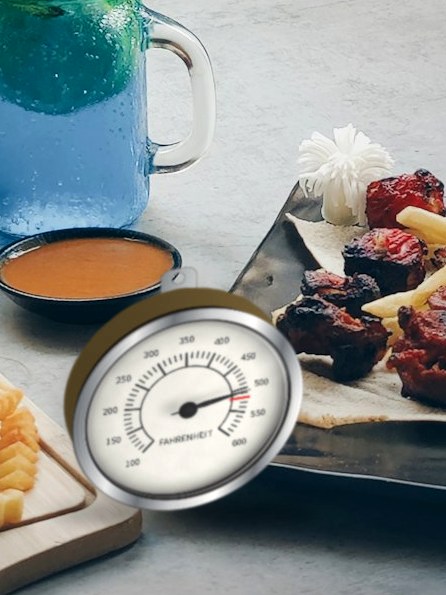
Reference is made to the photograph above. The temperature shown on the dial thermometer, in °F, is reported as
500 °F
